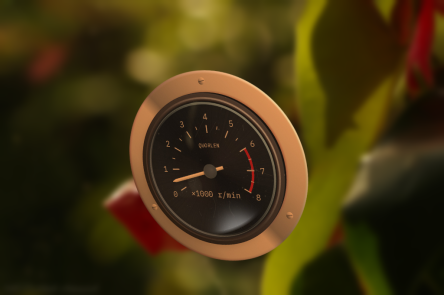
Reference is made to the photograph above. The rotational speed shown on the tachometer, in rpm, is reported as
500 rpm
